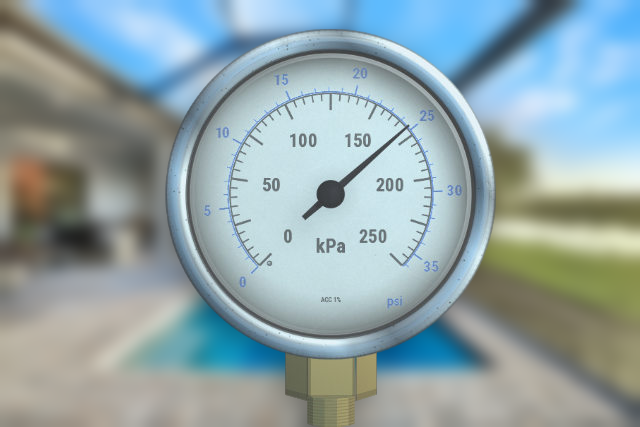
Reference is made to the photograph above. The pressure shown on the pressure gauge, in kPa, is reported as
170 kPa
